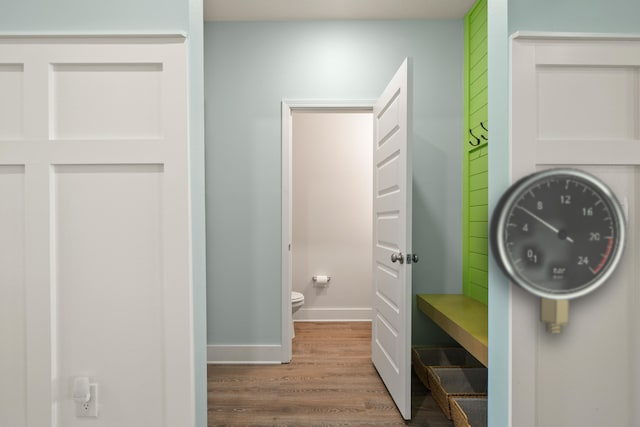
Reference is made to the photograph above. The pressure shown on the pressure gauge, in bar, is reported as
6 bar
